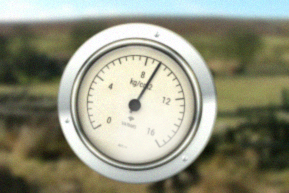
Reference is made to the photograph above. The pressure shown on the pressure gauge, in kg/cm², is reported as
9 kg/cm²
